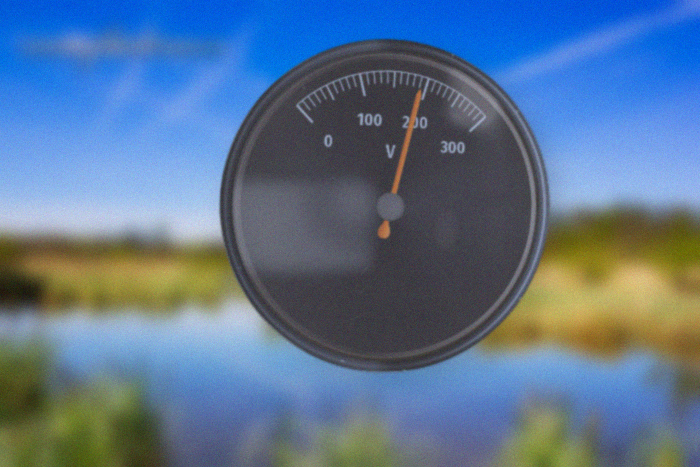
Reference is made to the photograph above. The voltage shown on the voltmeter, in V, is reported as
190 V
